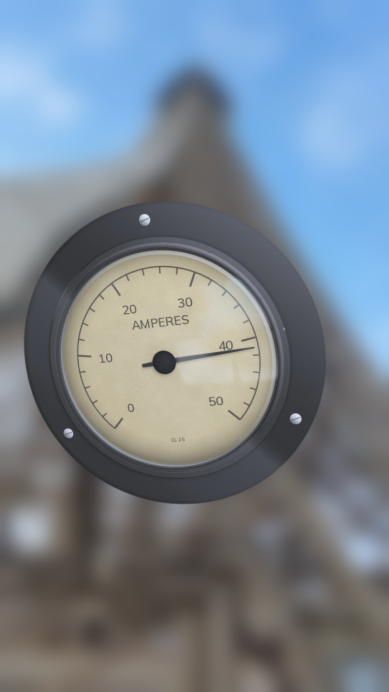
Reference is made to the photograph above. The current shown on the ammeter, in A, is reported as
41 A
